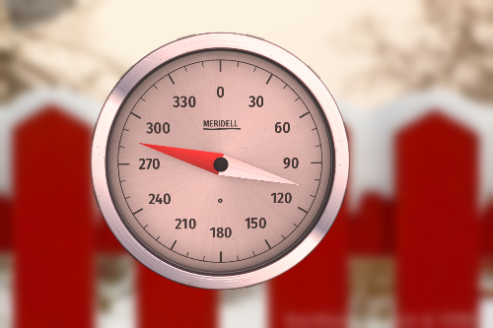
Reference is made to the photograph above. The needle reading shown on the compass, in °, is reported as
285 °
